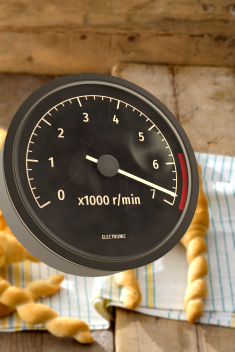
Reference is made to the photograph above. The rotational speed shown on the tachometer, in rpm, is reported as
6800 rpm
